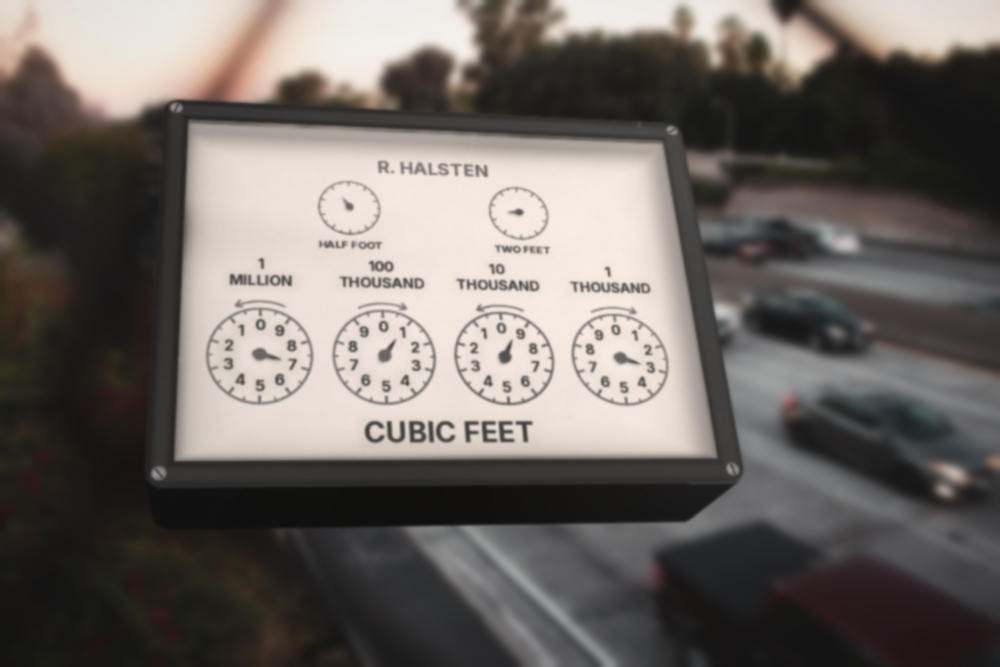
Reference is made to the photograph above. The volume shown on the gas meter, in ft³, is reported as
709300 ft³
